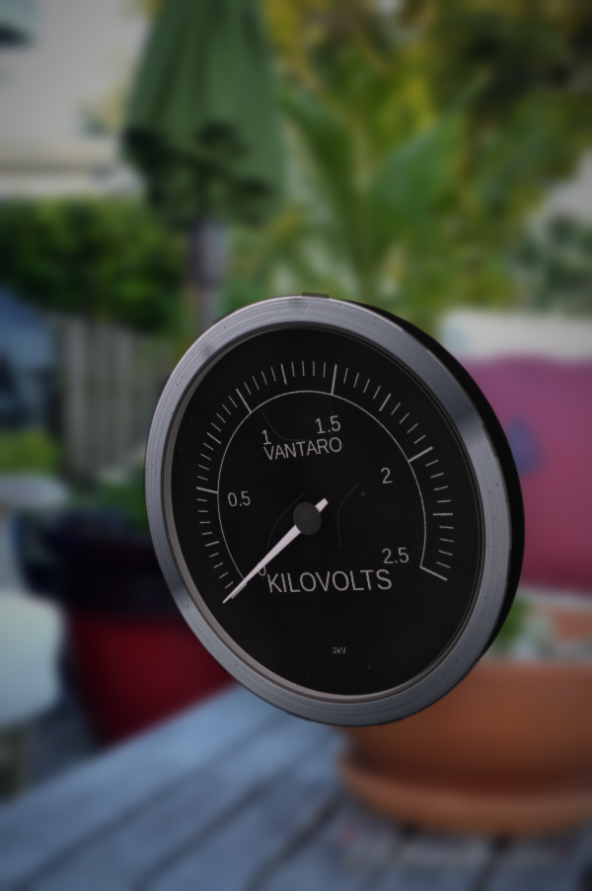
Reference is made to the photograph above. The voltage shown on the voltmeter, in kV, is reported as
0 kV
